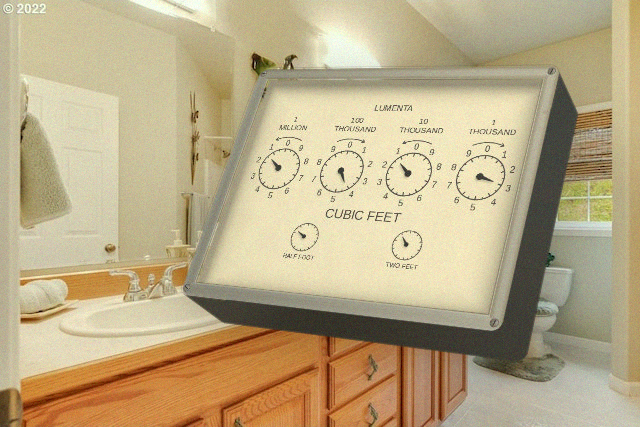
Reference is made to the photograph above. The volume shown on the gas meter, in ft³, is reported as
141300 ft³
